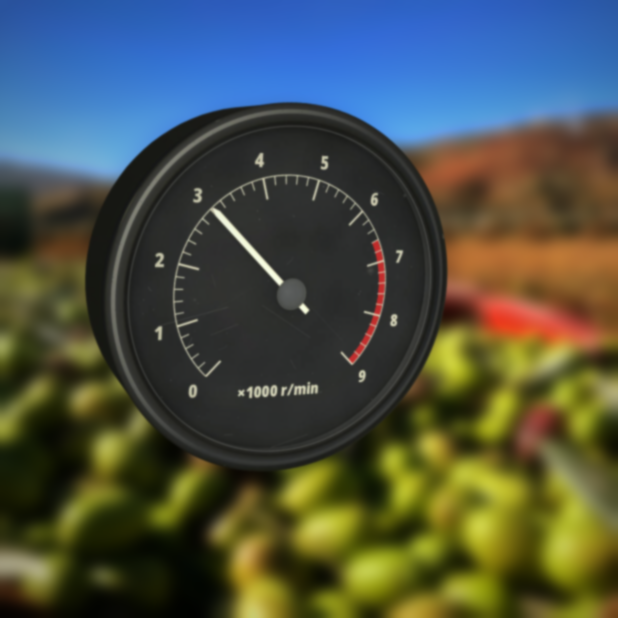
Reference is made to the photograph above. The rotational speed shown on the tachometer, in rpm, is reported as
3000 rpm
